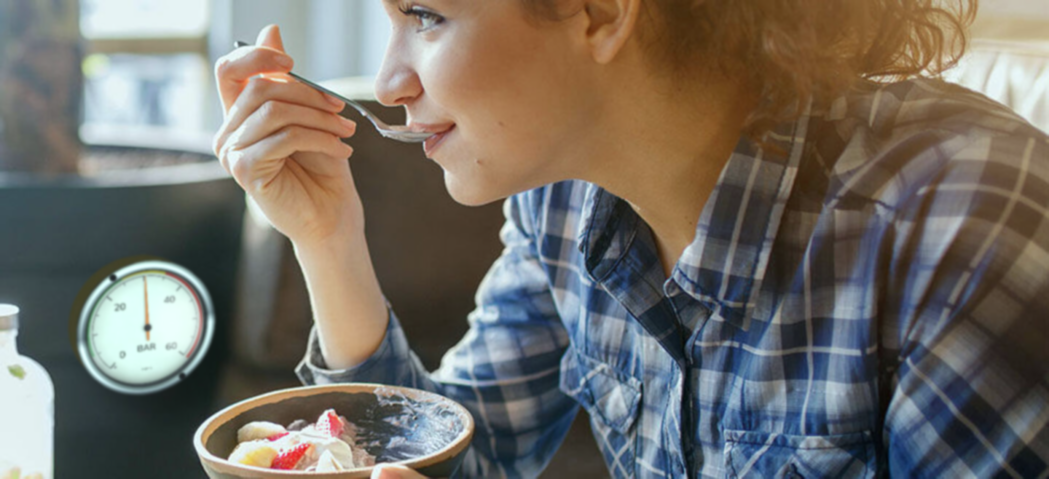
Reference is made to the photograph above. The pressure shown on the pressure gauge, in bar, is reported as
30 bar
